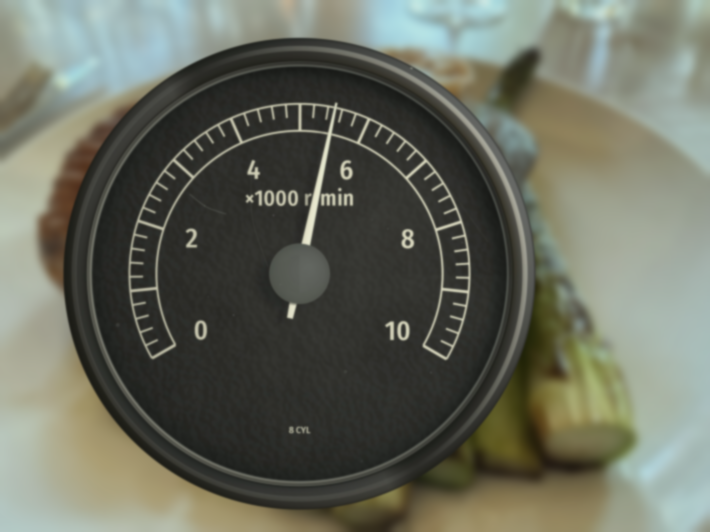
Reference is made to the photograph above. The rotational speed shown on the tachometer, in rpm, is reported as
5500 rpm
